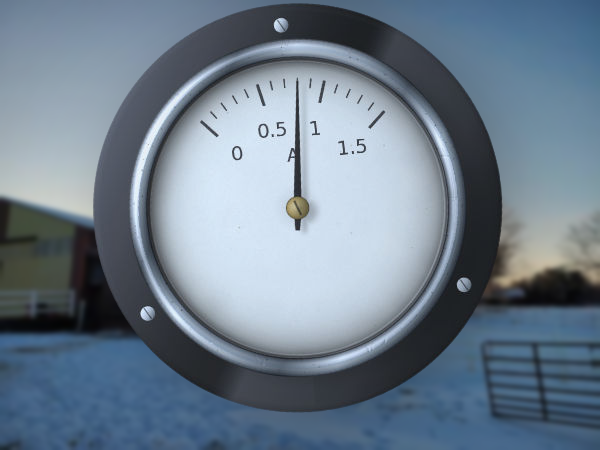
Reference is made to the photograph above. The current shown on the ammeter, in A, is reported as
0.8 A
